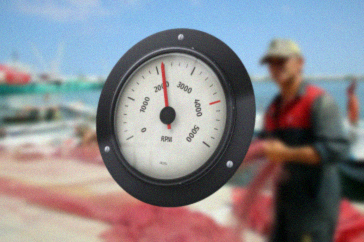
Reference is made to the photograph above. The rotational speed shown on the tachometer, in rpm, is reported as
2200 rpm
